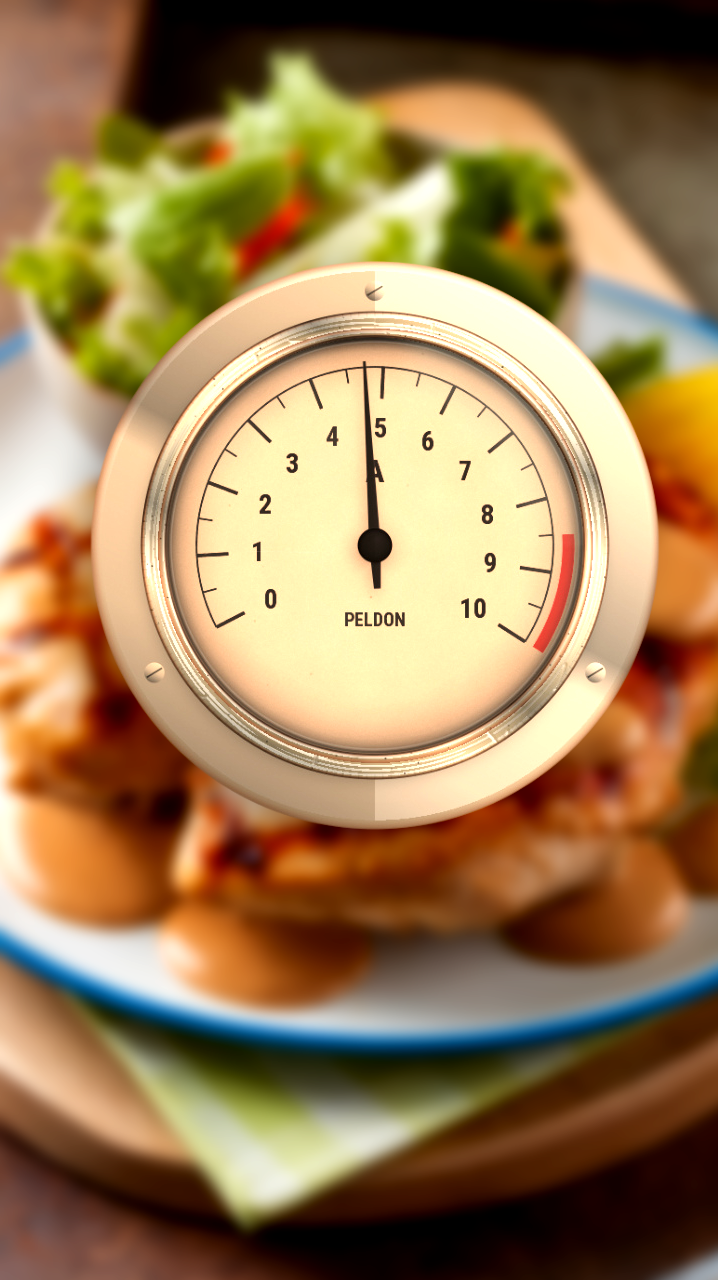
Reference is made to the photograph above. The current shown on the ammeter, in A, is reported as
4.75 A
